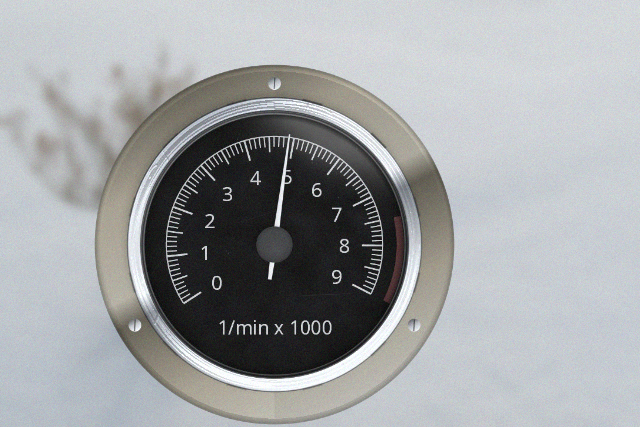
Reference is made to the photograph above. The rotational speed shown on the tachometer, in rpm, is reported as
4900 rpm
